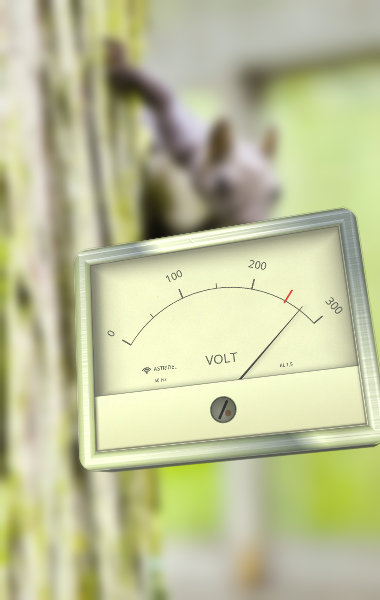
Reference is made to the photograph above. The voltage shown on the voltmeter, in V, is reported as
275 V
